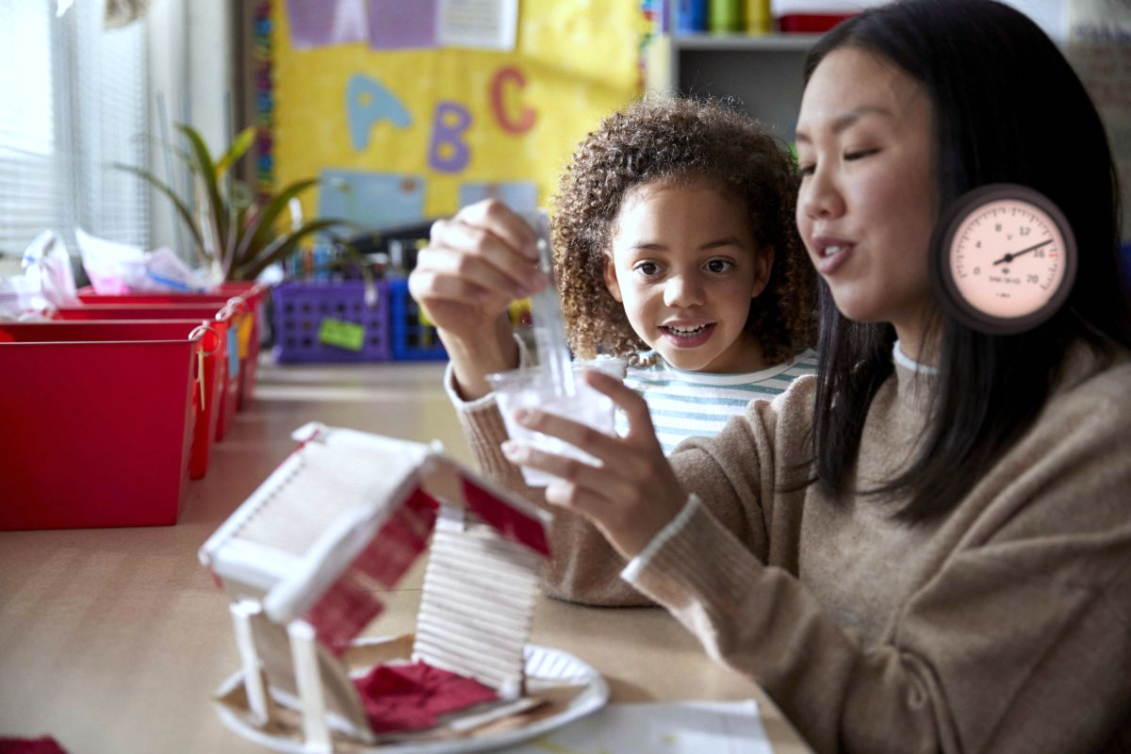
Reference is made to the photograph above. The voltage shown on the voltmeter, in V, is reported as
15 V
